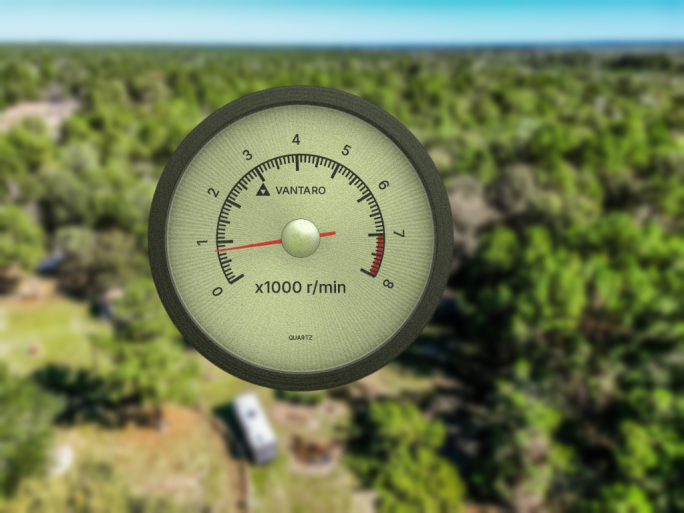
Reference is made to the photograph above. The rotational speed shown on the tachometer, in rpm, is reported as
800 rpm
